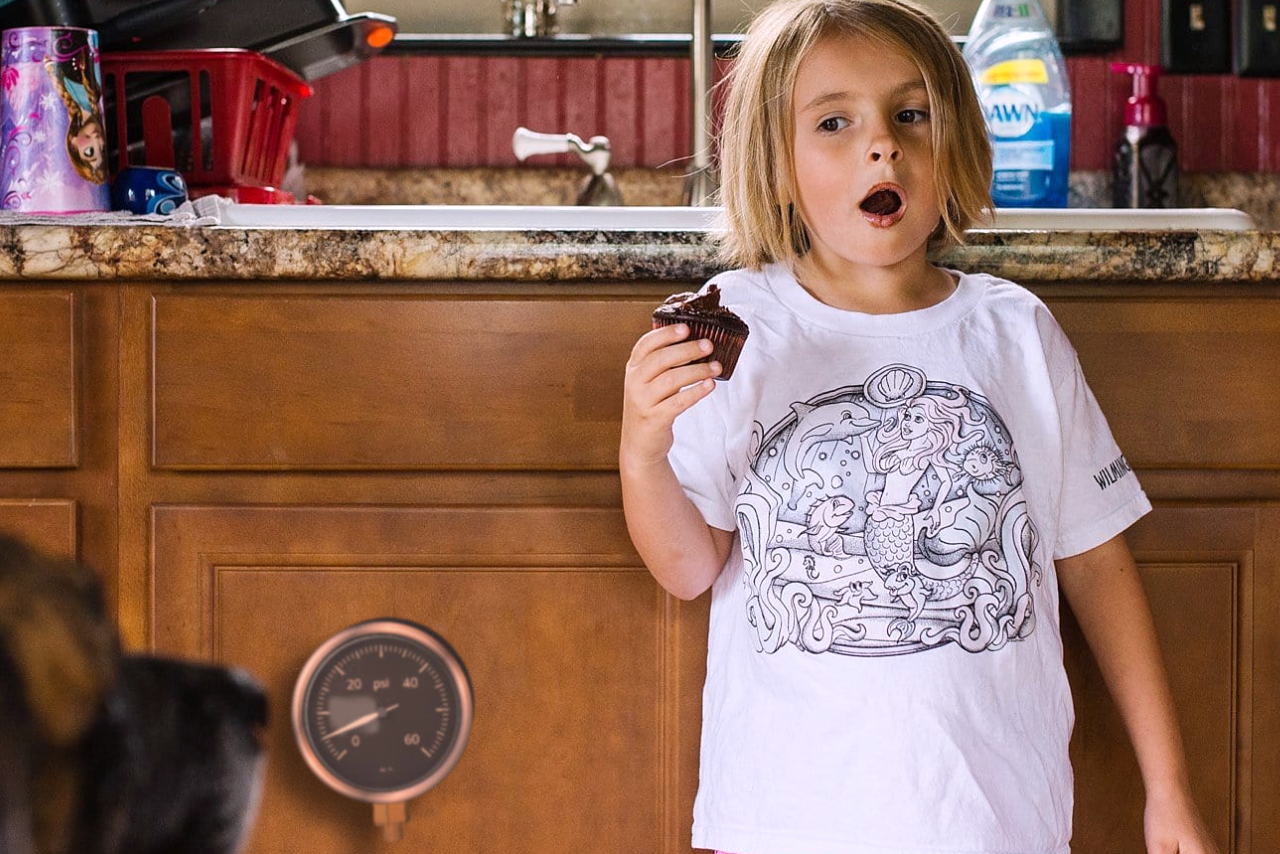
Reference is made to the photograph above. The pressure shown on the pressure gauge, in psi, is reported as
5 psi
